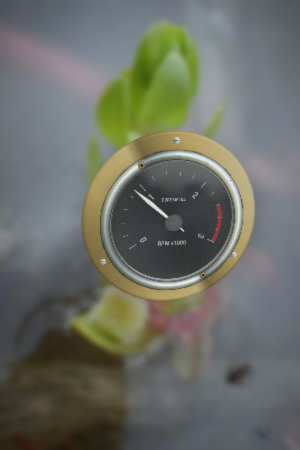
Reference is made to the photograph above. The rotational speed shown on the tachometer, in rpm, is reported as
900 rpm
